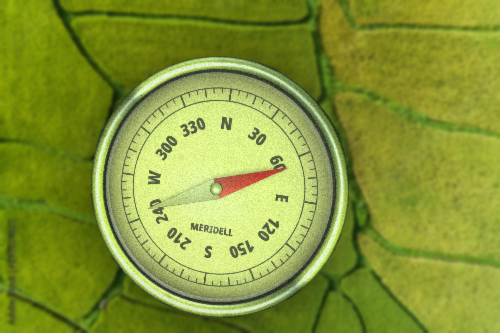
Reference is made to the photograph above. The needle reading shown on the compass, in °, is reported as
65 °
